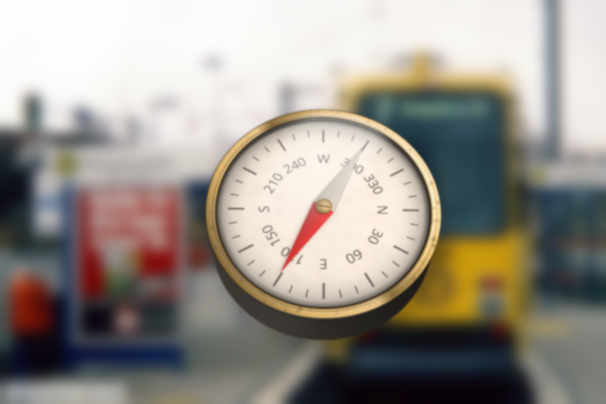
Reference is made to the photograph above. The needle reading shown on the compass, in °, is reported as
120 °
